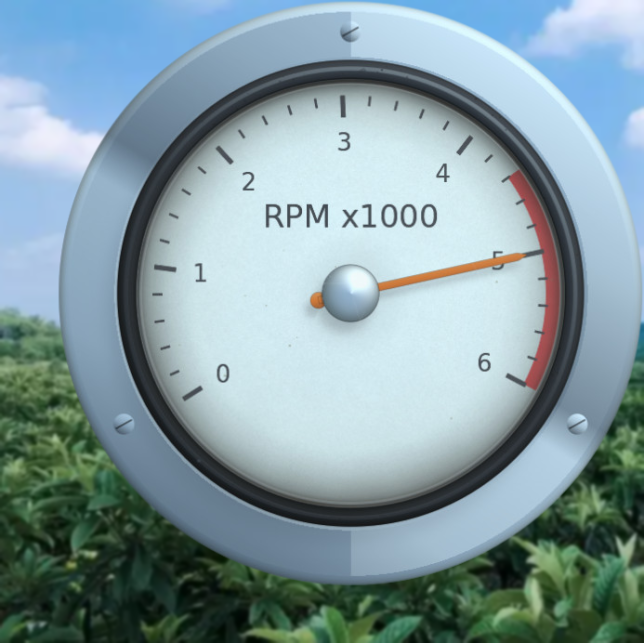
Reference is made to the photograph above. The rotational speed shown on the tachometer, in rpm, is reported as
5000 rpm
